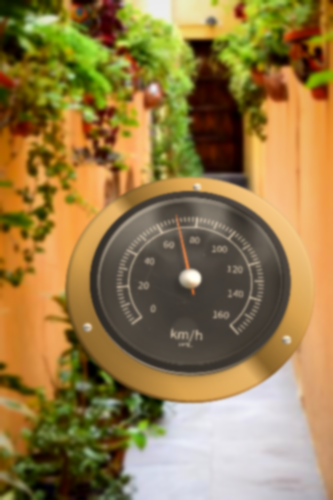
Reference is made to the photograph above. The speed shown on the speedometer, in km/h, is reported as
70 km/h
